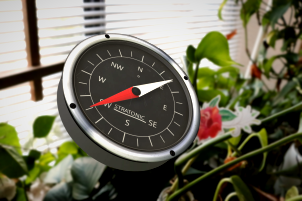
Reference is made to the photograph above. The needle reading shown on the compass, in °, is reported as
225 °
